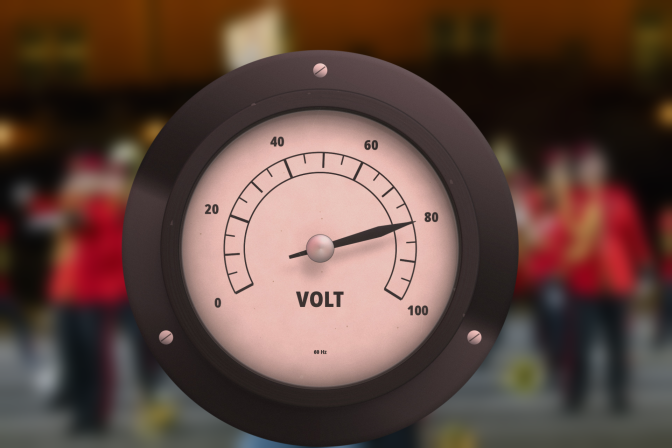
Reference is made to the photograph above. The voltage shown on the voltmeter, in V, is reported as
80 V
